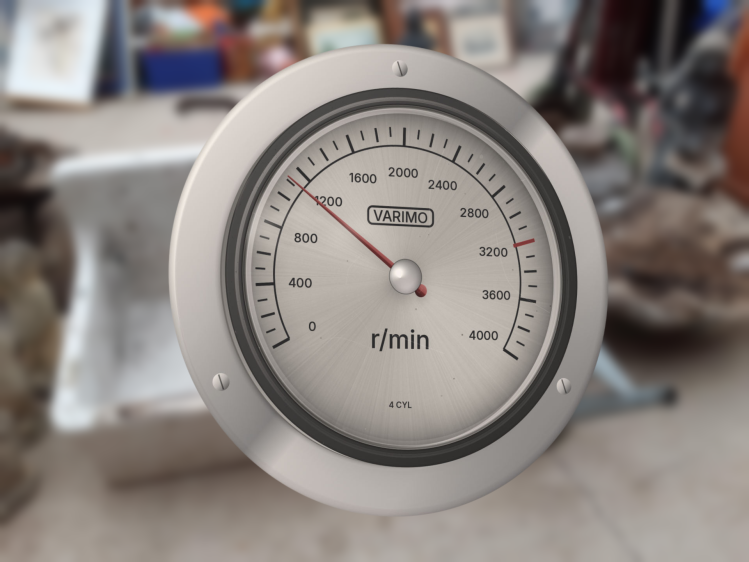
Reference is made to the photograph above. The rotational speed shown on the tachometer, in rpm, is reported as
1100 rpm
